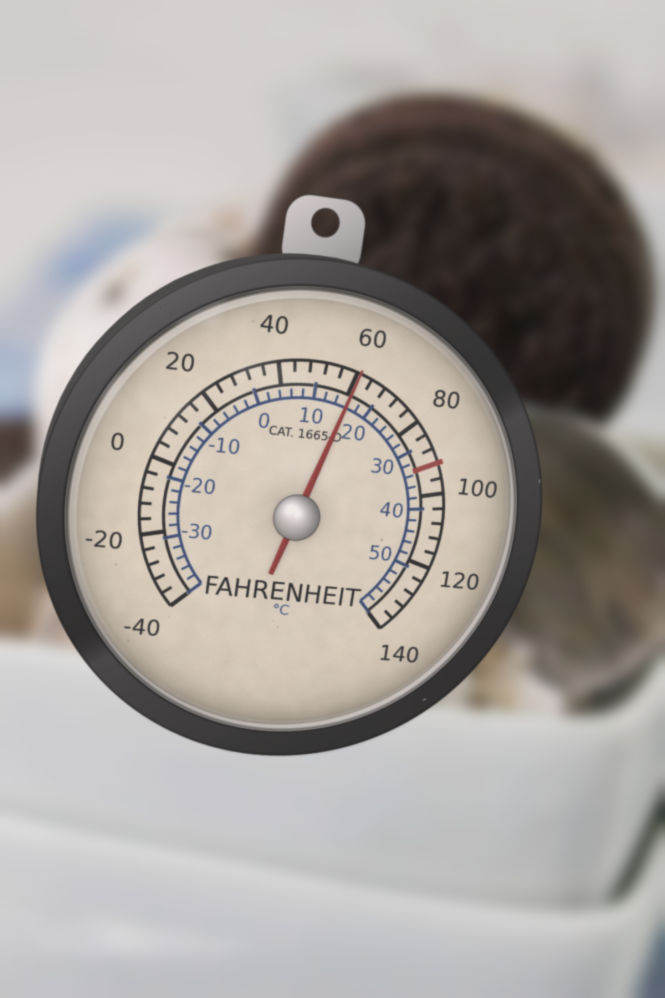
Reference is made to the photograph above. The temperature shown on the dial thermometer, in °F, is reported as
60 °F
